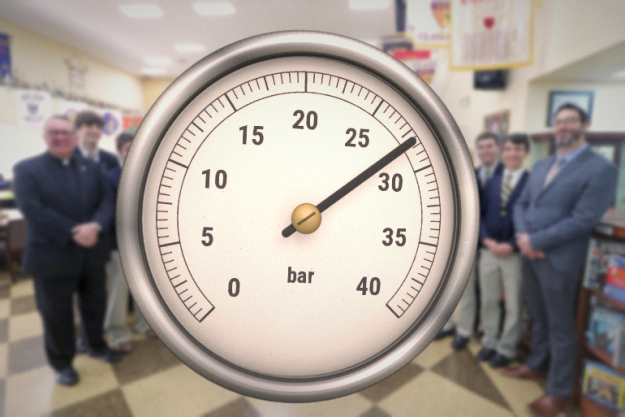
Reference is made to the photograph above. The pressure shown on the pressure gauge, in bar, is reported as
28 bar
